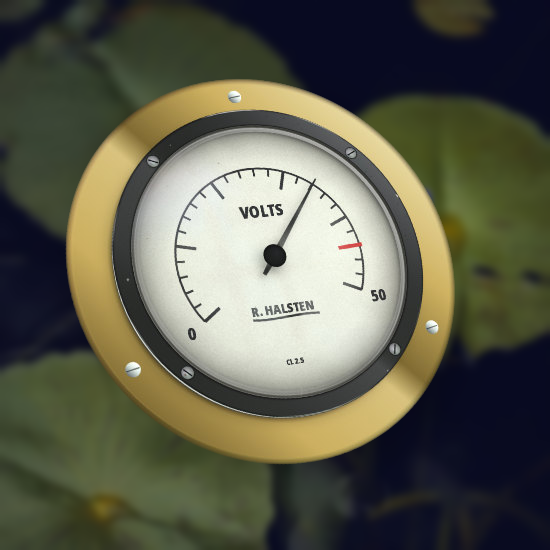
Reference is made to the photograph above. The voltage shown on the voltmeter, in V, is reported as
34 V
